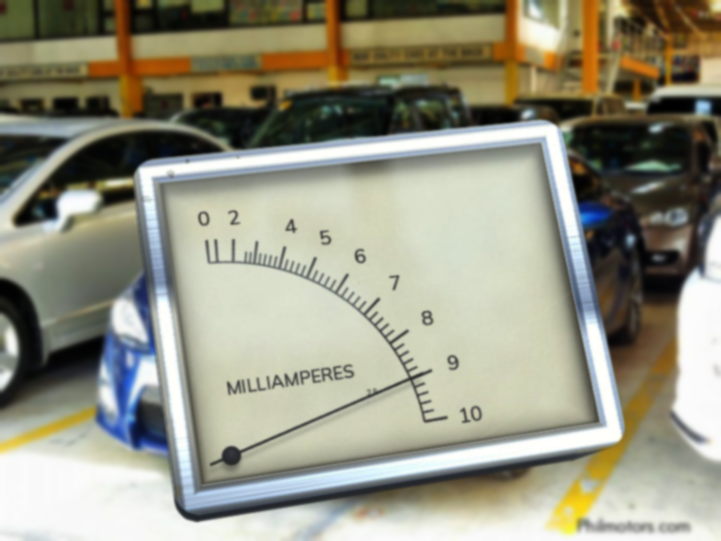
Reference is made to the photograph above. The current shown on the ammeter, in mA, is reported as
9 mA
